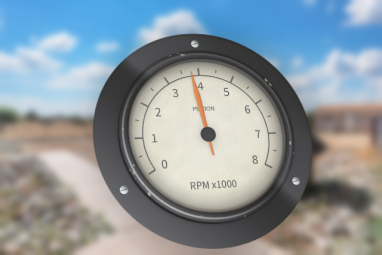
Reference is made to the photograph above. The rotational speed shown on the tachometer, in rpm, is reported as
3750 rpm
